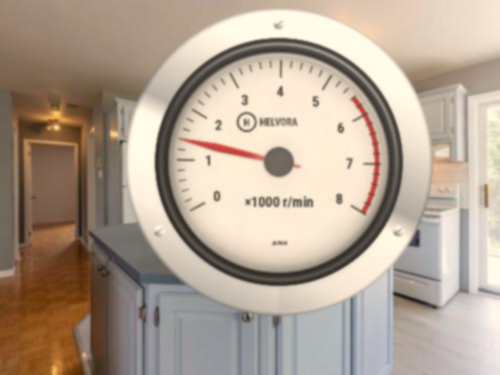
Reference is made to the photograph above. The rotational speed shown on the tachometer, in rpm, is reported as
1400 rpm
